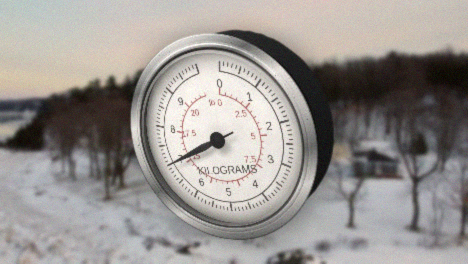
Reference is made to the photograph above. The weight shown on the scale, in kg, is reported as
7 kg
